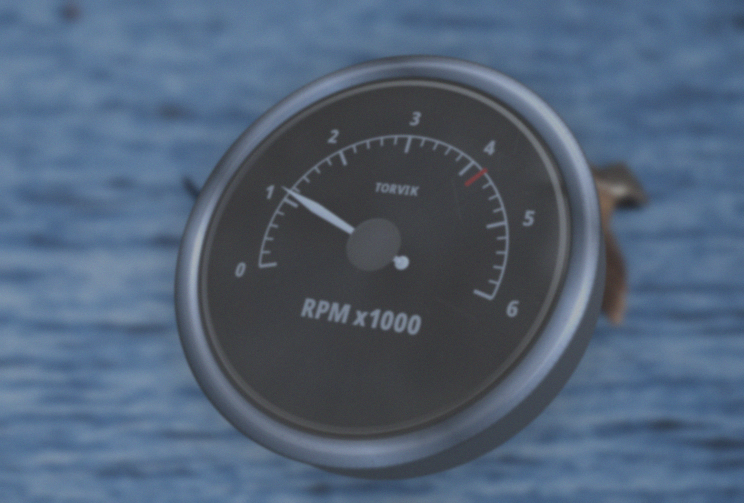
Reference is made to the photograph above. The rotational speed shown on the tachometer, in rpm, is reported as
1100 rpm
